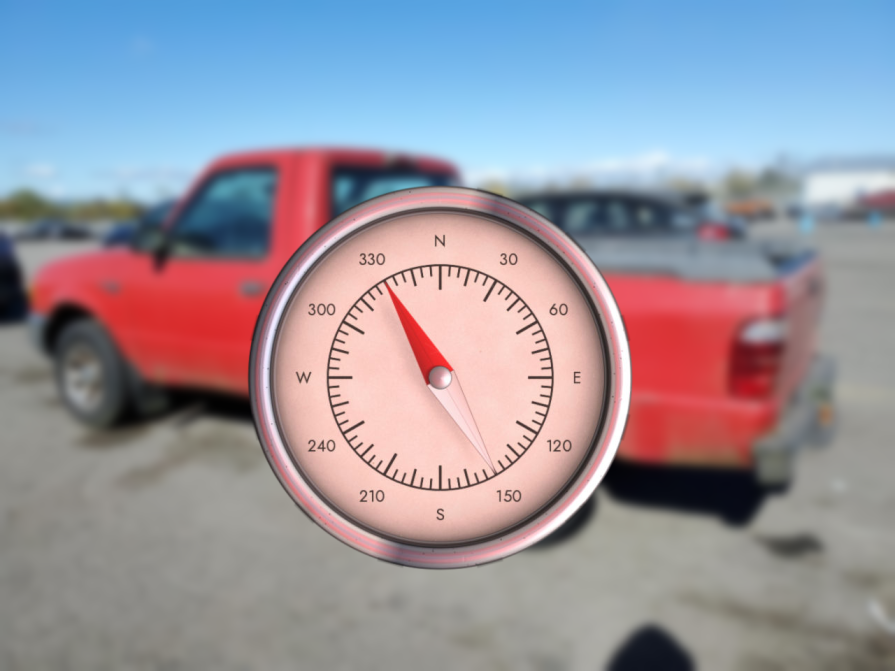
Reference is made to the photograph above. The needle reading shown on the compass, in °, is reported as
330 °
